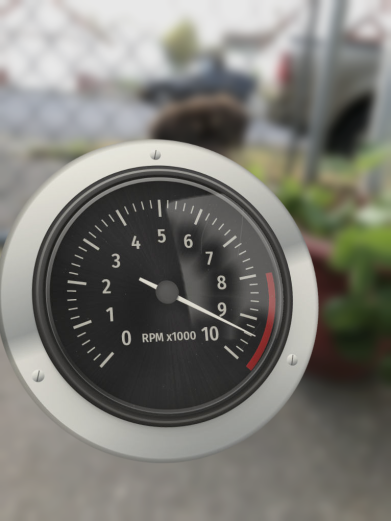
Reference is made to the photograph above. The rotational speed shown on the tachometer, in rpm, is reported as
9400 rpm
